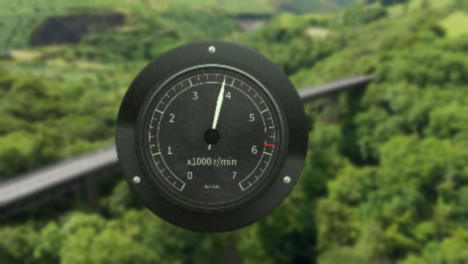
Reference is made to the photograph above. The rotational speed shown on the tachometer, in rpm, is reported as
3800 rpm
